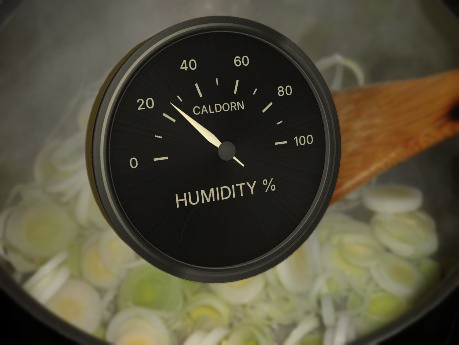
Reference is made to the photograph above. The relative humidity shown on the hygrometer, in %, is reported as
25 %
